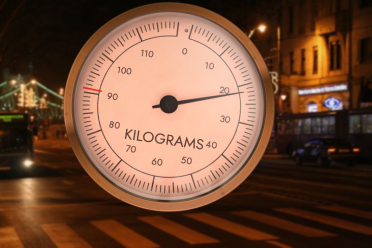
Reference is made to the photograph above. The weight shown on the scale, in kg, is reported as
22 kg
